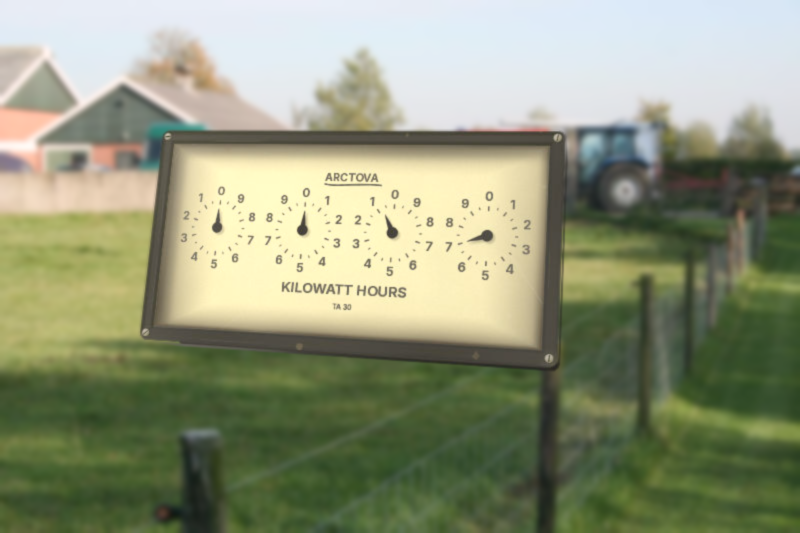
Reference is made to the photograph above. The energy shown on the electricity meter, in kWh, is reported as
7 kWh
